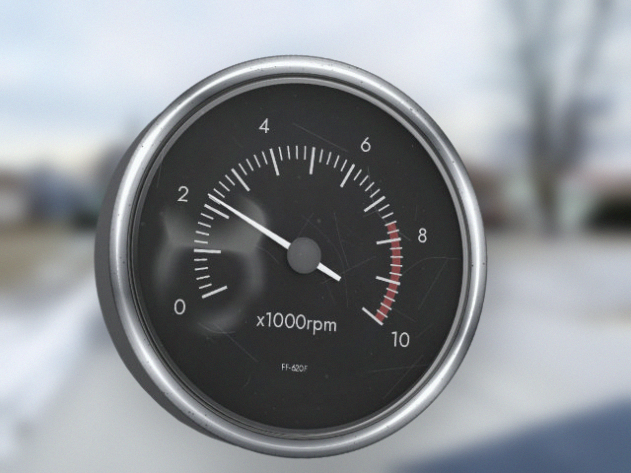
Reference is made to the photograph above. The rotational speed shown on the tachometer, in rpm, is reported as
2200 rpm
